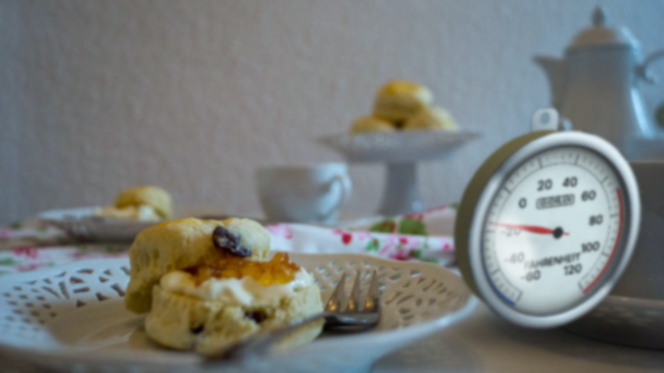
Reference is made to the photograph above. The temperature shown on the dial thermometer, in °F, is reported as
-16 °F
